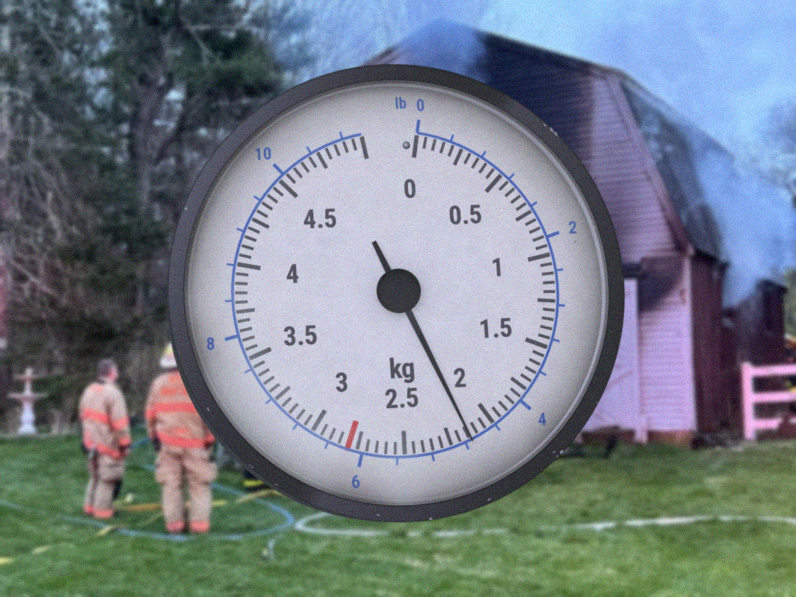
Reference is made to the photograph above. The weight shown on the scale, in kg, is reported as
2.15 kg
